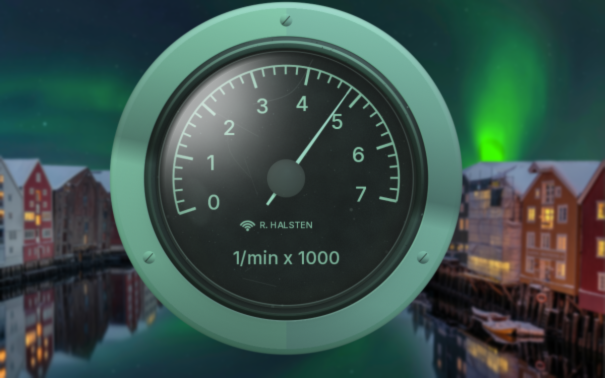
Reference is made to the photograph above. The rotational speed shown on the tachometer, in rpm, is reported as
4800 rpm
